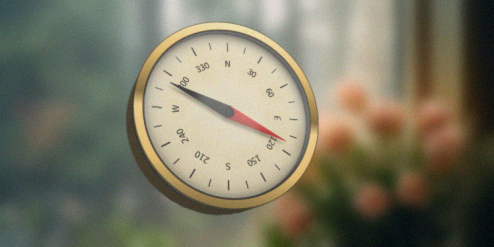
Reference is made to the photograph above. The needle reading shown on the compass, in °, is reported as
112.5 °
